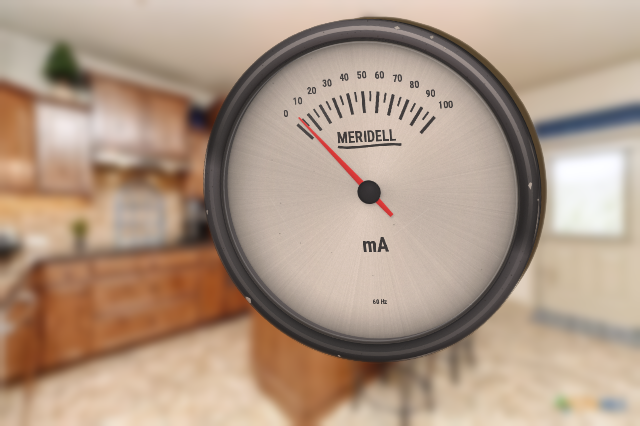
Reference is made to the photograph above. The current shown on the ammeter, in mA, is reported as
5 mA
